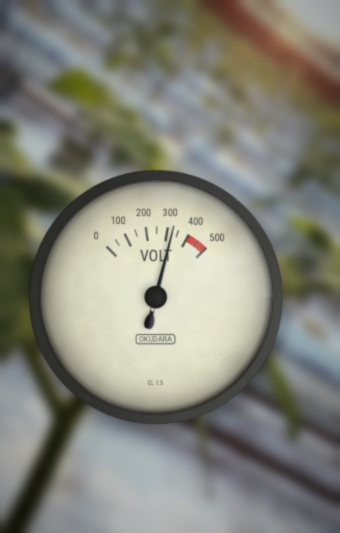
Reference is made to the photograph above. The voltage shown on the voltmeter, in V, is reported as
325 V
